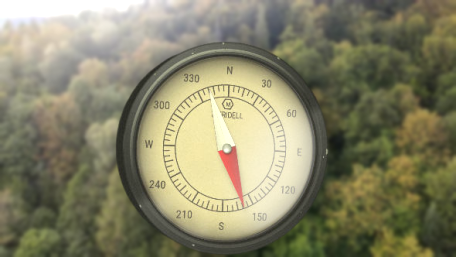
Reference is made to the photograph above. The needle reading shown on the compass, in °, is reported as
160 °
